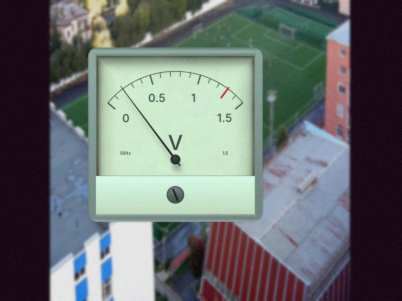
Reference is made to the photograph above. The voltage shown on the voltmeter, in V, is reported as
0.2 V
